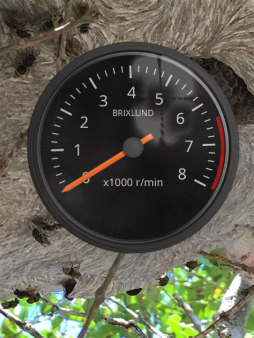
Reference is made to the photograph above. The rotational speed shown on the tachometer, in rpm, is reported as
0 rpm
